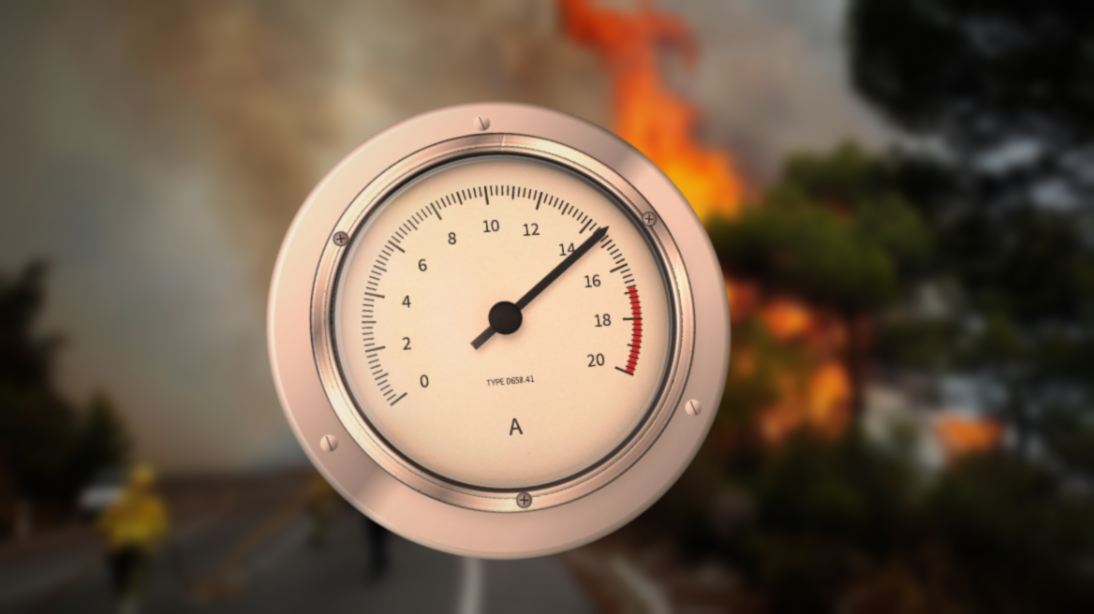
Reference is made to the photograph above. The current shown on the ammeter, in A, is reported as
14.6 A
